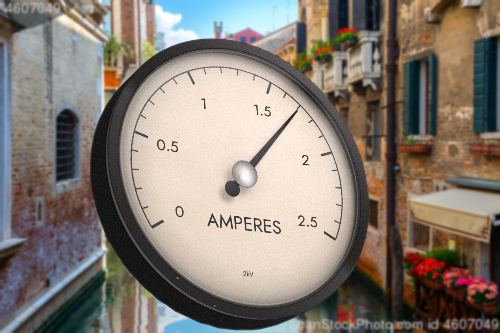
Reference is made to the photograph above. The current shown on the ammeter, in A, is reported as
1.7 A
